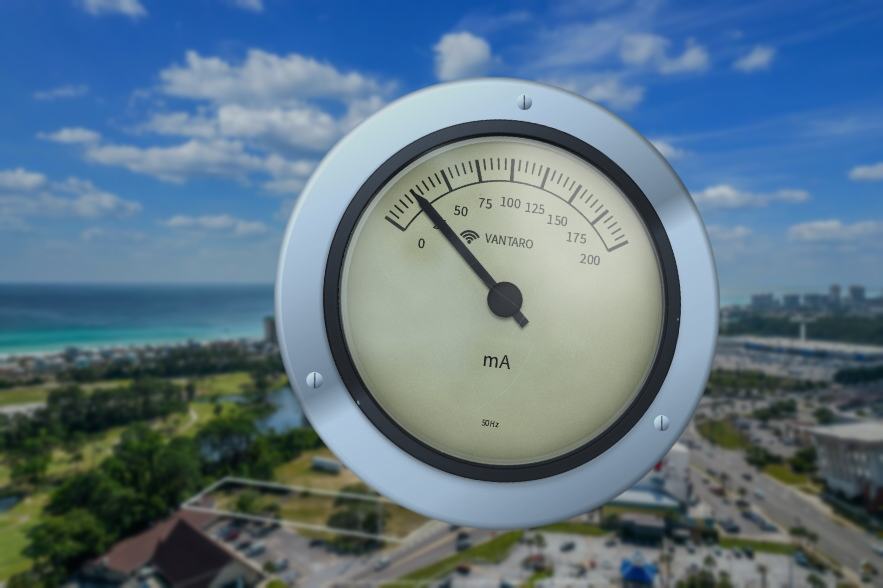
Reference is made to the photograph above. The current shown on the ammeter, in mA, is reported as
25 mA
